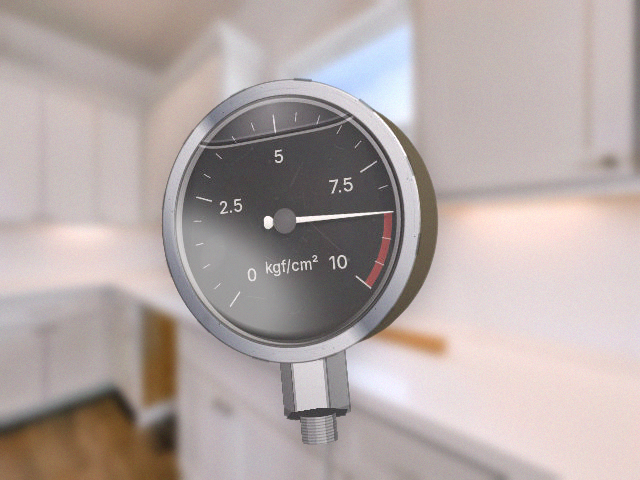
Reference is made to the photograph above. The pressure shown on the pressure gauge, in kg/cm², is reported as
8.5 kg/cm²
